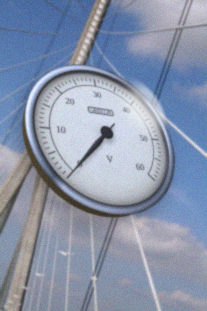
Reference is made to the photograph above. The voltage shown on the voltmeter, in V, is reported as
0 V
